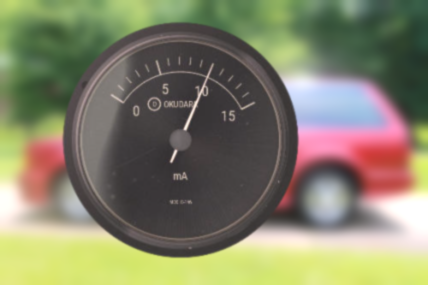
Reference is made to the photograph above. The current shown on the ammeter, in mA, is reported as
10 mA
